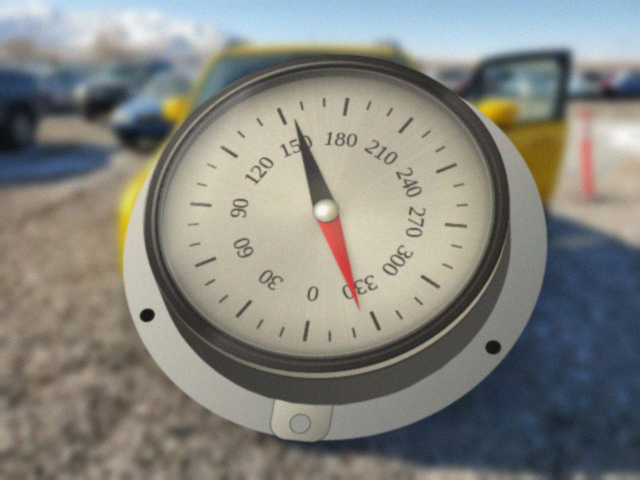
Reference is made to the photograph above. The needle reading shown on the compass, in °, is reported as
335 °
